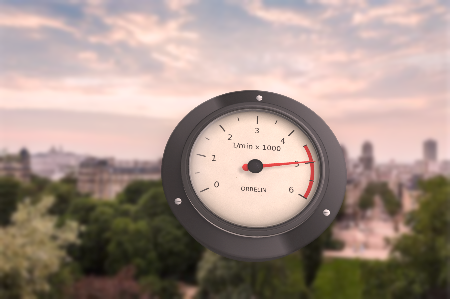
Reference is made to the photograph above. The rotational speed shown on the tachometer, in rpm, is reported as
5000 rpm
